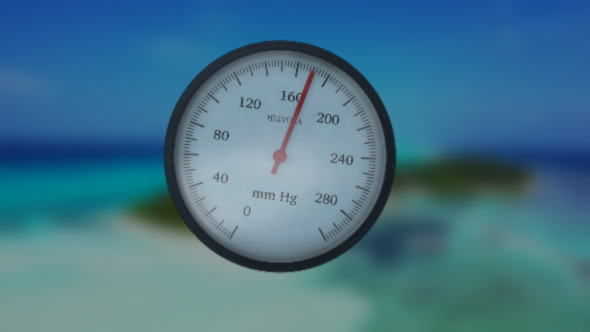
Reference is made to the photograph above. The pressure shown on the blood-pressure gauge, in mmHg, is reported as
170 mmHg
